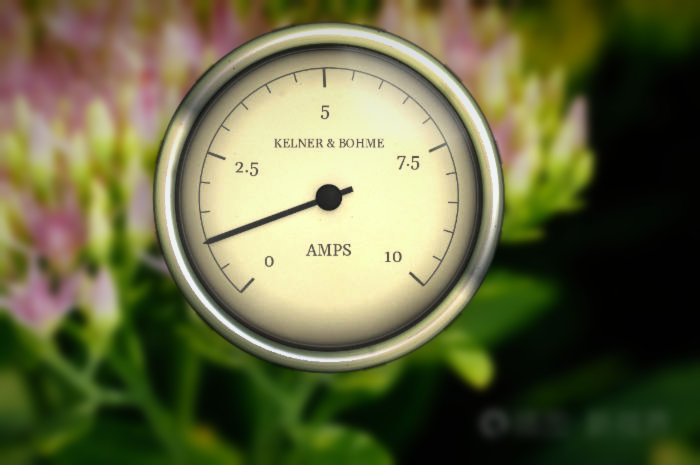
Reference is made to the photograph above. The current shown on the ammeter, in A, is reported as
1 A
